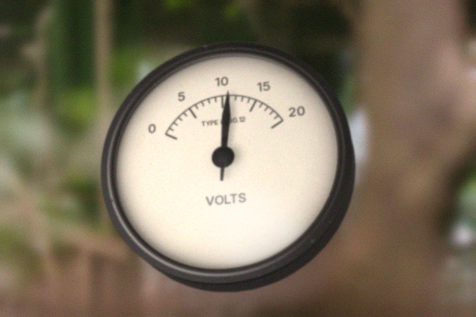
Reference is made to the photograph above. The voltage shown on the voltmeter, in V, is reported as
11 V
